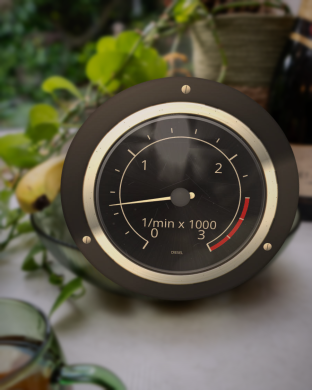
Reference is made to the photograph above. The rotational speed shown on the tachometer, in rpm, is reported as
500 rpm
